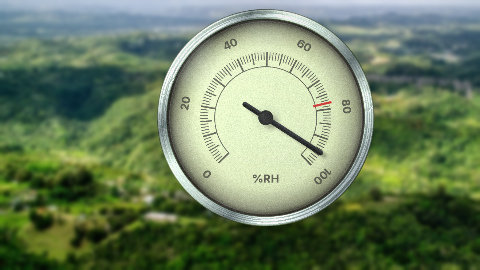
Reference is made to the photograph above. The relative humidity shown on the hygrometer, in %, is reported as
95 %
